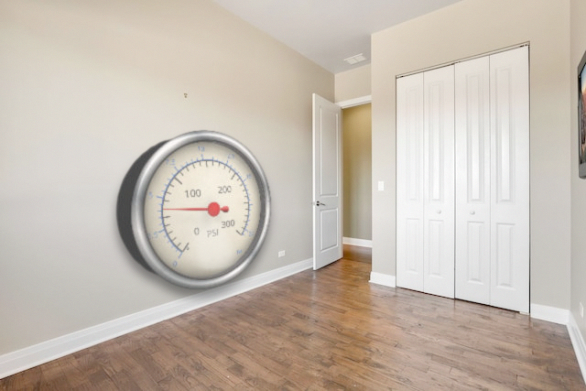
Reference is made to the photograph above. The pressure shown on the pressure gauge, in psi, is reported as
60 psi
